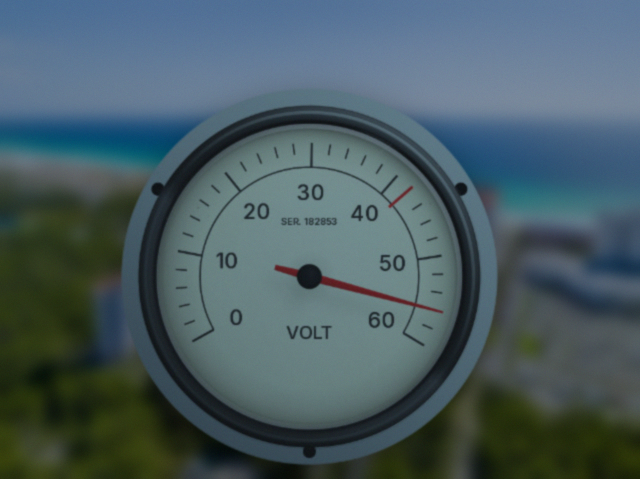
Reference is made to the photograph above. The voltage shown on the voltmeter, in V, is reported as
56 V
